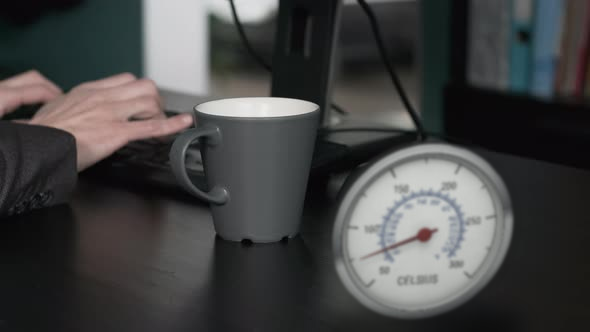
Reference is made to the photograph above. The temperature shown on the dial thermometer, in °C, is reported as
75 °C
